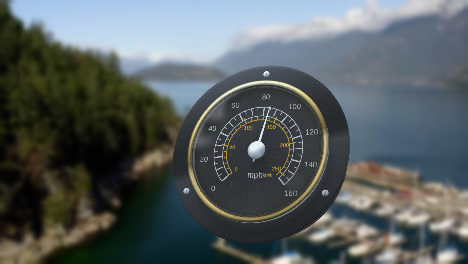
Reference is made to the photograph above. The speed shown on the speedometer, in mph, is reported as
85 mph
